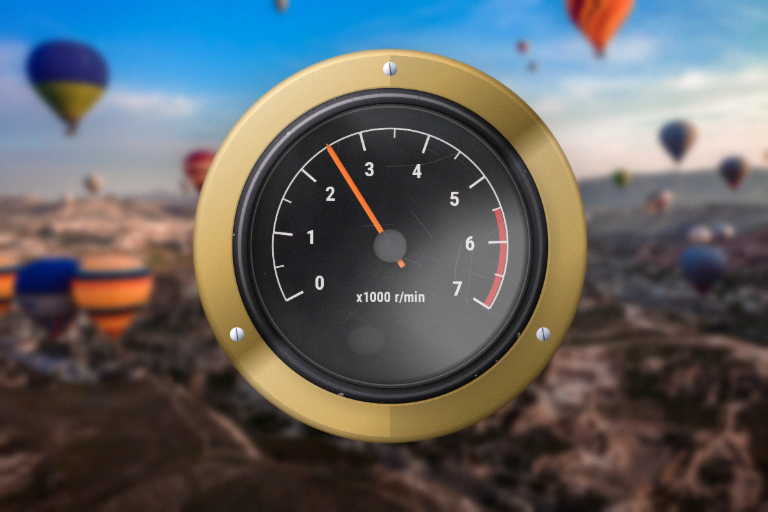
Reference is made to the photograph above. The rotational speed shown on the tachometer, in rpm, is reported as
2500 rpm
